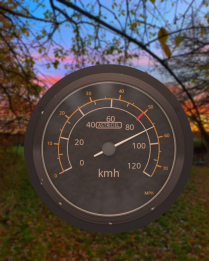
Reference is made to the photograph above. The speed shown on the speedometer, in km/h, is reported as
90 km/h
